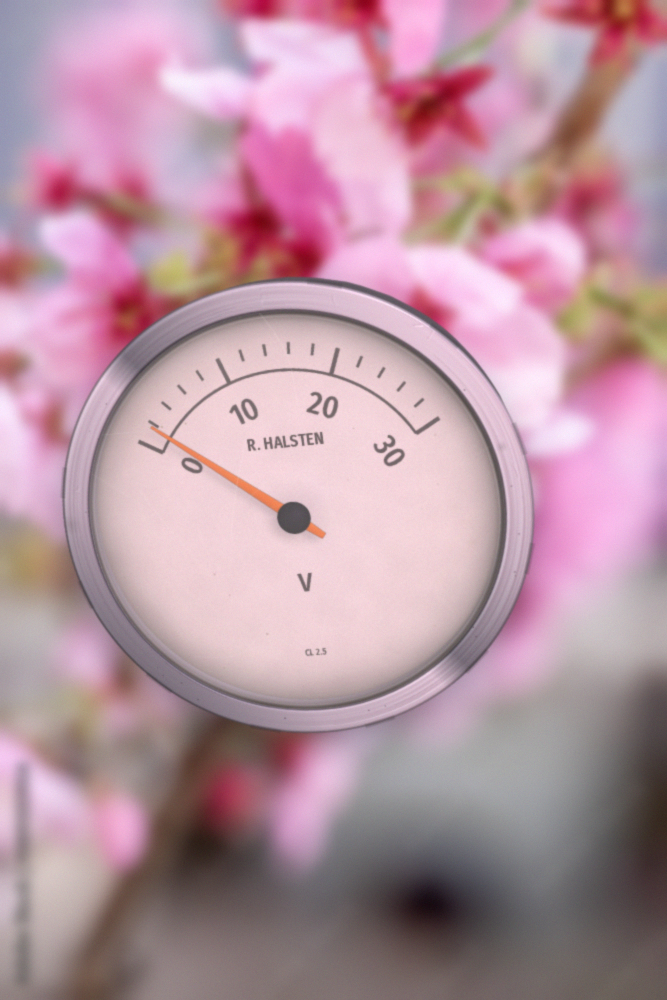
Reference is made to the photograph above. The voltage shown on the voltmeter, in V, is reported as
2 V
